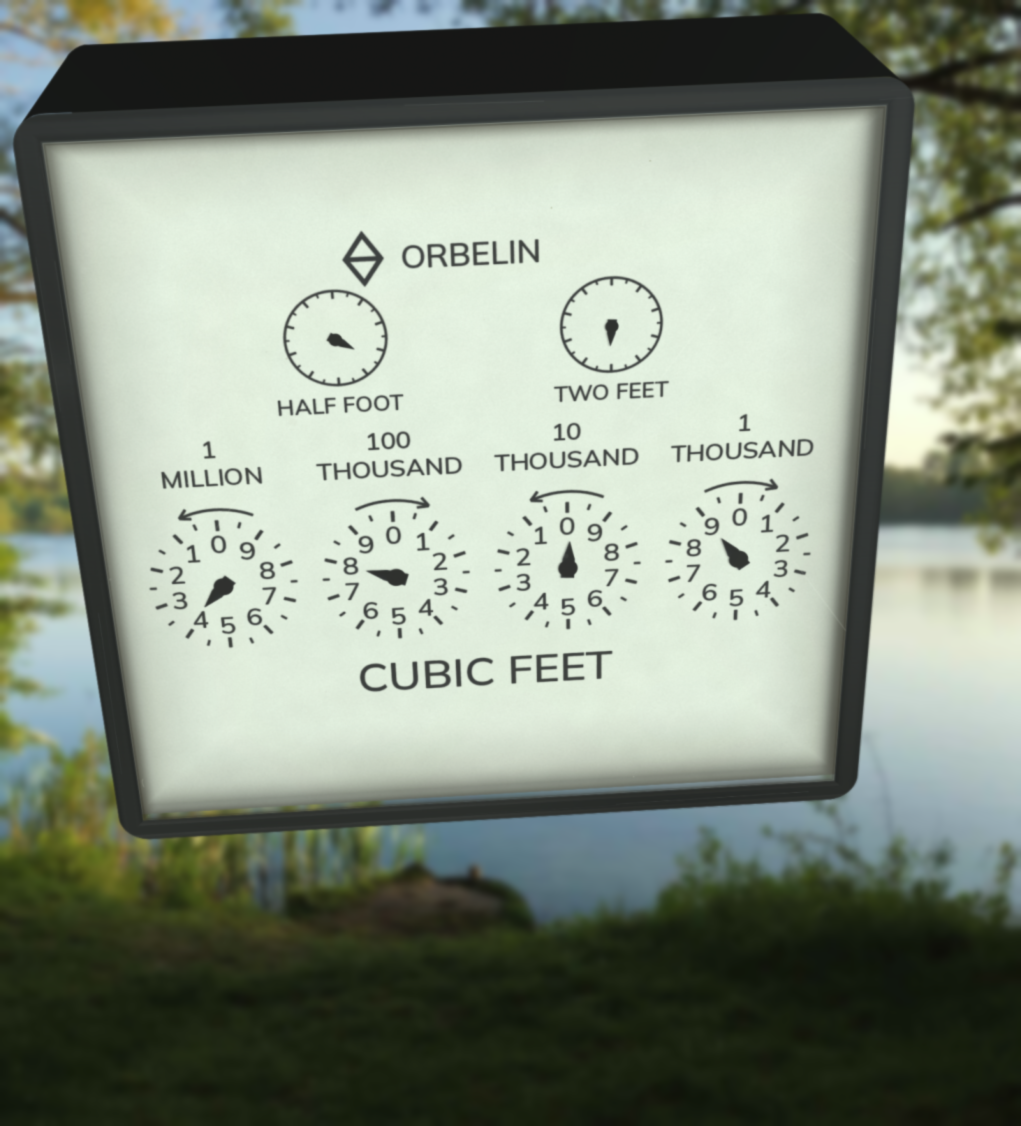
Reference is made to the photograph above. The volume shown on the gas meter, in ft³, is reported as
379900 ft³
